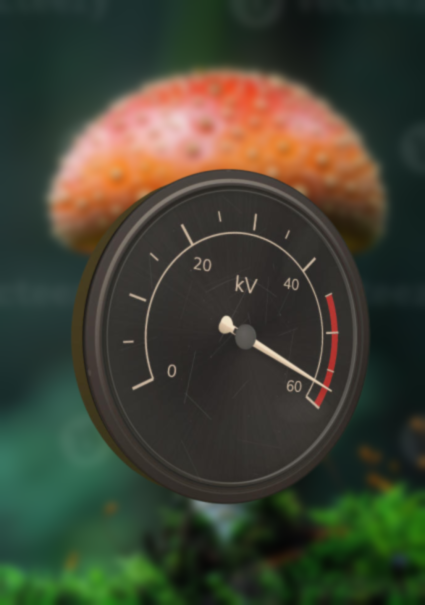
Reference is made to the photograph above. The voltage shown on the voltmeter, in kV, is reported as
57.5 kV
